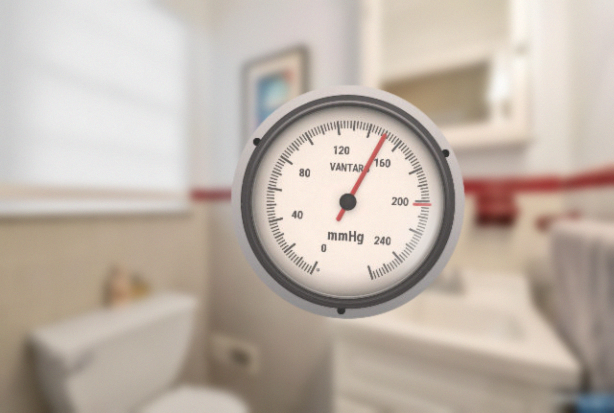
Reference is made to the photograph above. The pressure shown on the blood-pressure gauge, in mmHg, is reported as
150 mmHg
